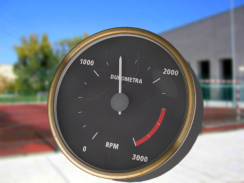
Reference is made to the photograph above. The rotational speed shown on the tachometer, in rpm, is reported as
1400 rpm
